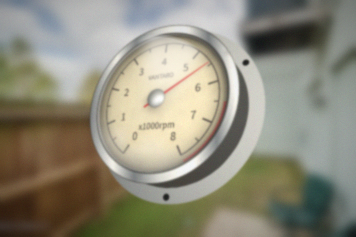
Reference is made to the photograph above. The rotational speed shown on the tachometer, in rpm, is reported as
5500 rpm
